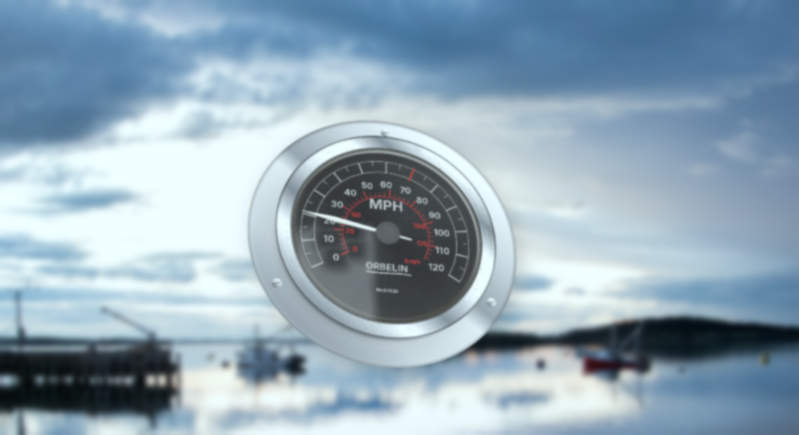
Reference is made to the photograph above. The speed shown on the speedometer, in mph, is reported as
20 mph
